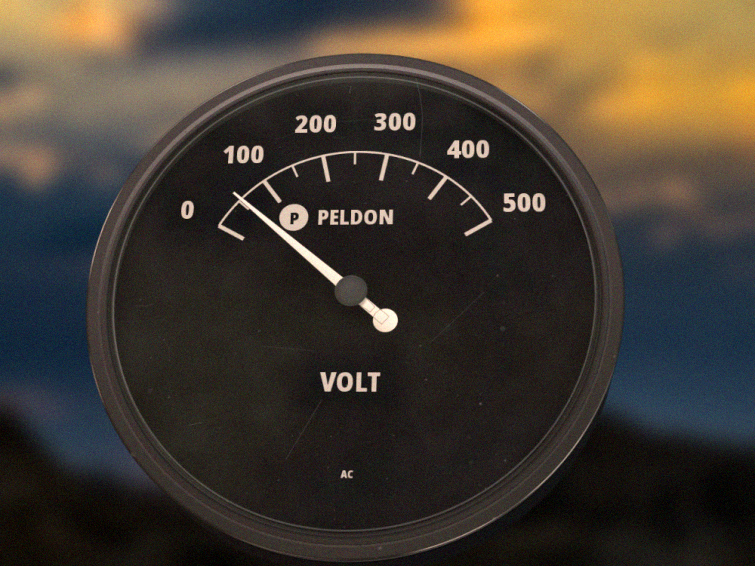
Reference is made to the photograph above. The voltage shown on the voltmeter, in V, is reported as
50 V
